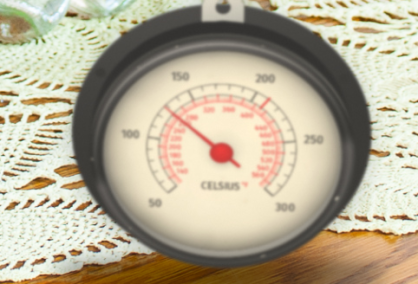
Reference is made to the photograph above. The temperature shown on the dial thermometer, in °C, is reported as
130 °C
